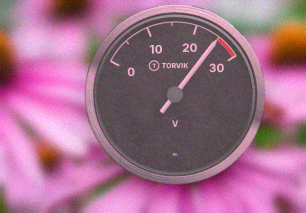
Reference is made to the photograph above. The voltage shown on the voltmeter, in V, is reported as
25 V
